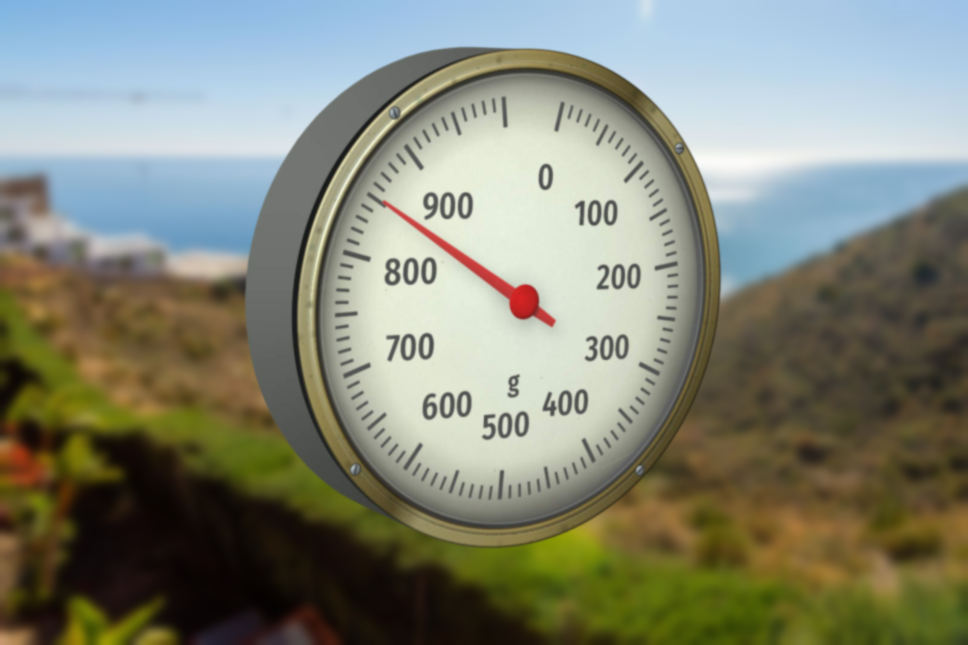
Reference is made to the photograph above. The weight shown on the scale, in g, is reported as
850 g
